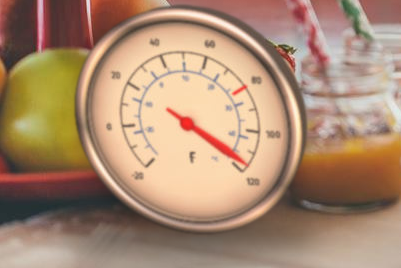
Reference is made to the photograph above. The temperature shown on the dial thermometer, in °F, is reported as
115 °F
